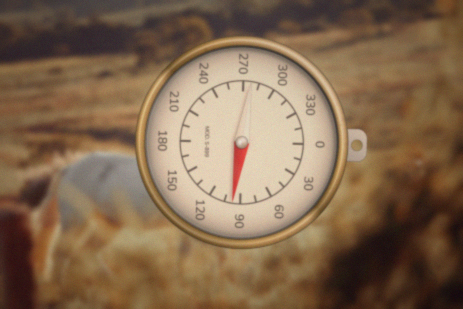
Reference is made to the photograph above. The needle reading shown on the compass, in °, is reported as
97.5 °
